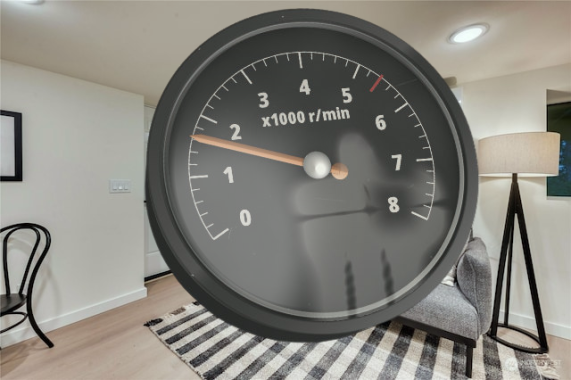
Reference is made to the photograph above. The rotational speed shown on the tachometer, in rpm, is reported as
1600 rpm
